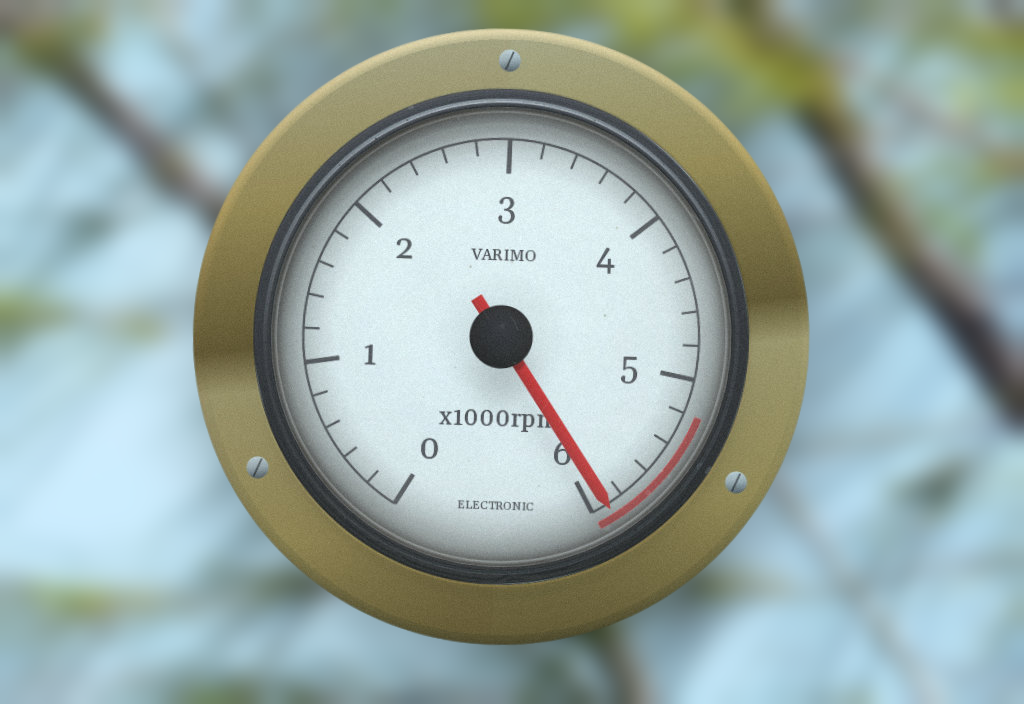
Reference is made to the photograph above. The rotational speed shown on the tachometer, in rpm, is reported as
5900 rpm
